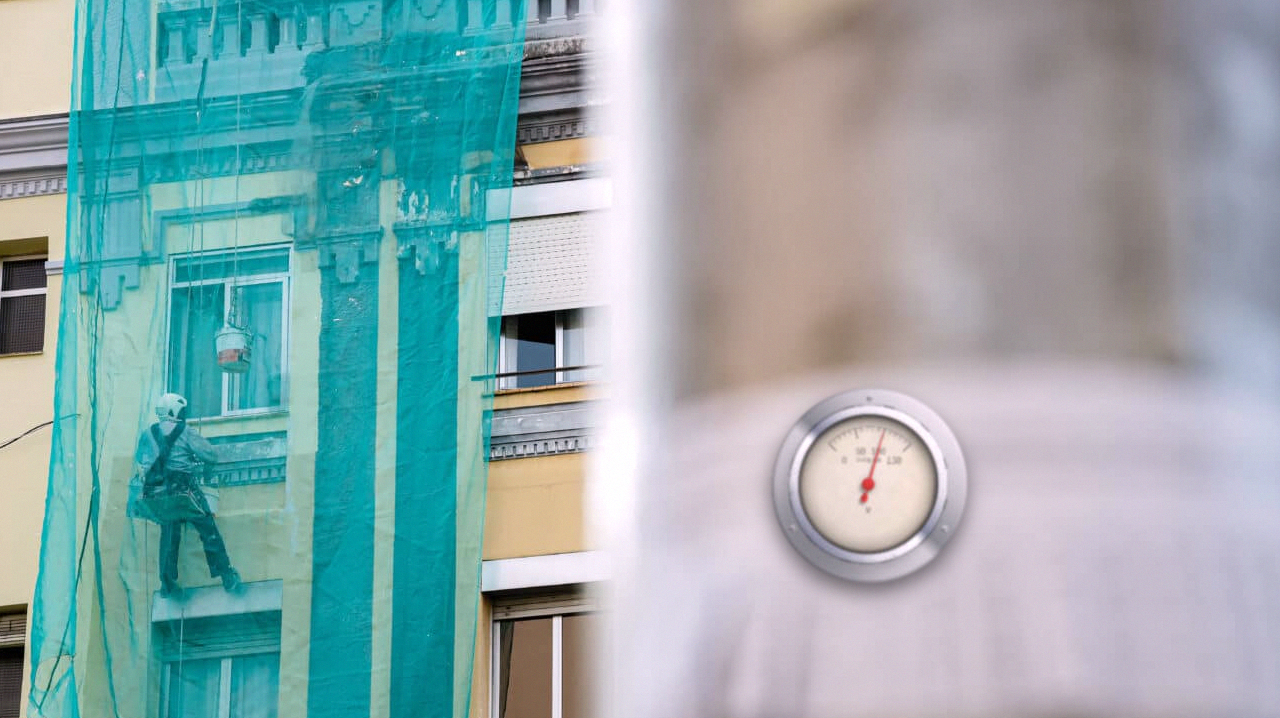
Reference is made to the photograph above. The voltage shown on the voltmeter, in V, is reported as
100 V
